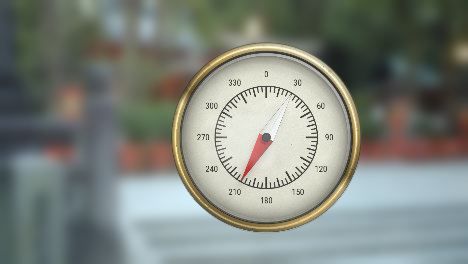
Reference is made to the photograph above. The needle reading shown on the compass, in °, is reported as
210 °
